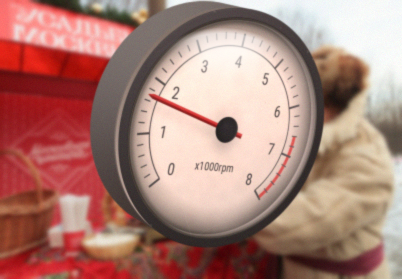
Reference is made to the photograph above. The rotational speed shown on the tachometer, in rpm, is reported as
1700 rpm
